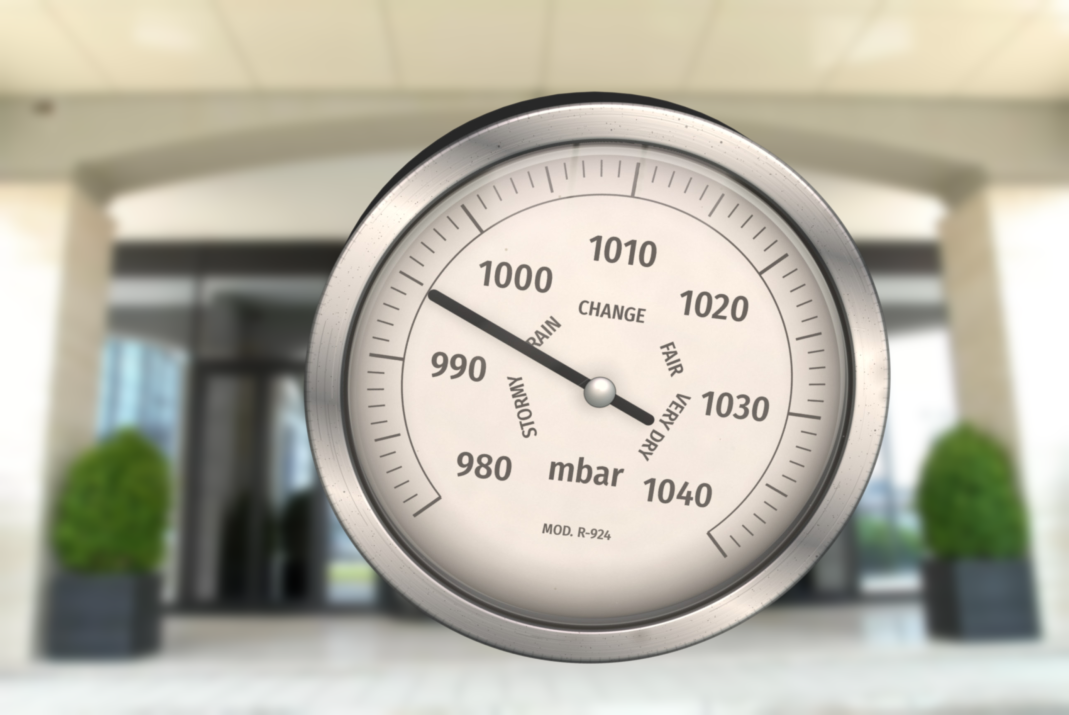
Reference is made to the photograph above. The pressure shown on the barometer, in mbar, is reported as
995 mbar
